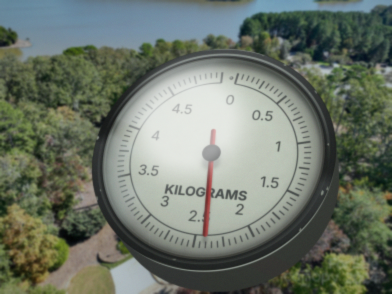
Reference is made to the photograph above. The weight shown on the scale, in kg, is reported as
2.4 kg
